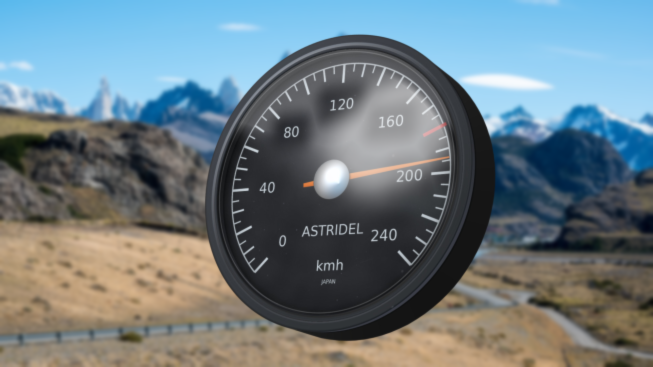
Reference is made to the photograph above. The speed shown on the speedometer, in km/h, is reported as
195 km/h
